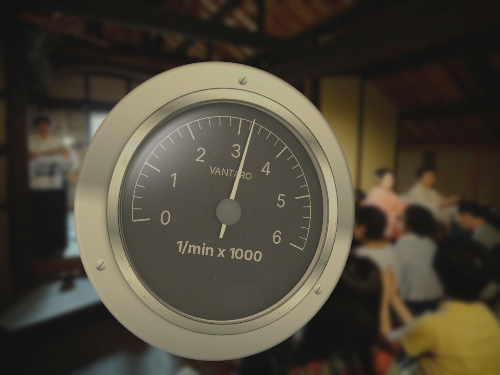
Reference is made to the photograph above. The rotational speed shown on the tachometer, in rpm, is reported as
3200 rpm
